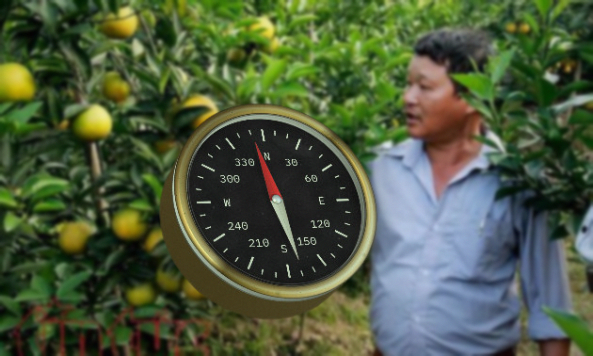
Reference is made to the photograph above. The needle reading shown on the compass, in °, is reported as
350 °
